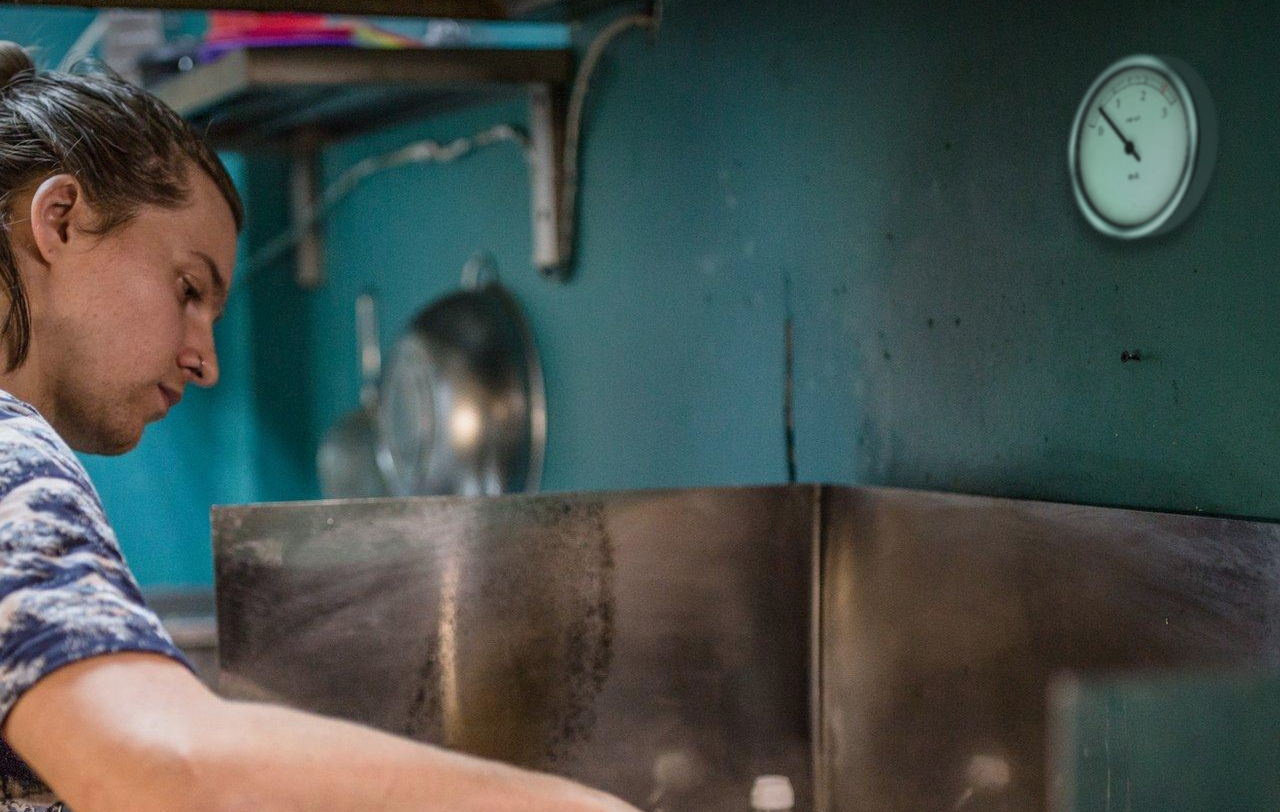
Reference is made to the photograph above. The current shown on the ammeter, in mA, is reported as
0.5 mA
